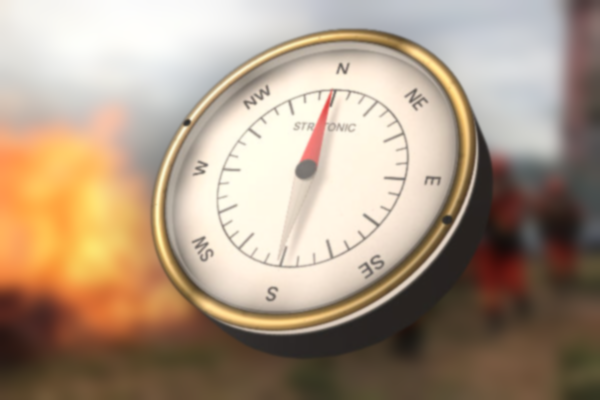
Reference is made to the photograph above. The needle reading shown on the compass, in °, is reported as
0 °
